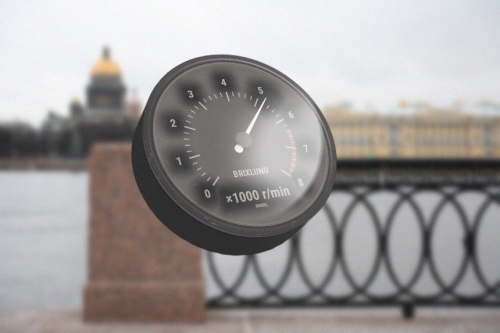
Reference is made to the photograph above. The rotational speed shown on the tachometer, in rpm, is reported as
5200 rpm
